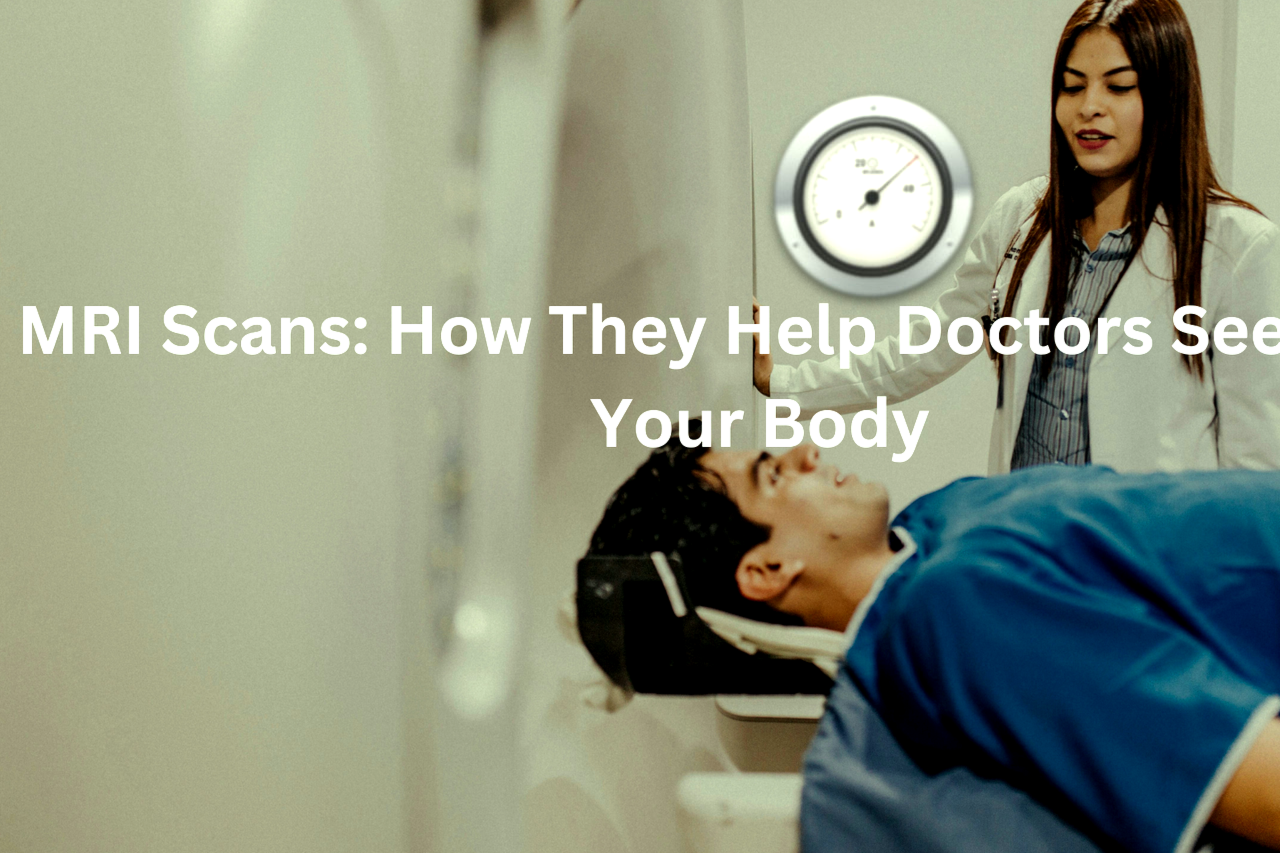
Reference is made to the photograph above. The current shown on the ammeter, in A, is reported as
34 A
